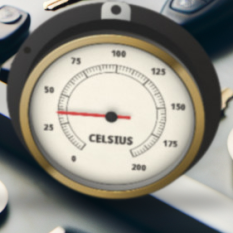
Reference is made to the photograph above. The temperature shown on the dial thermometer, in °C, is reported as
37.5 °C
